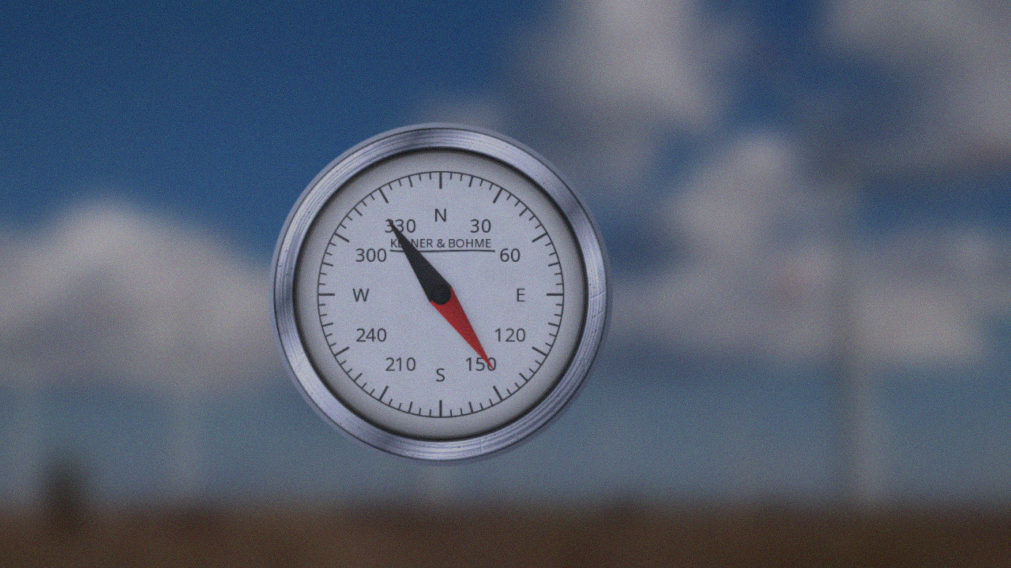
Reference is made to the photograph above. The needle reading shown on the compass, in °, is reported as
145 °
